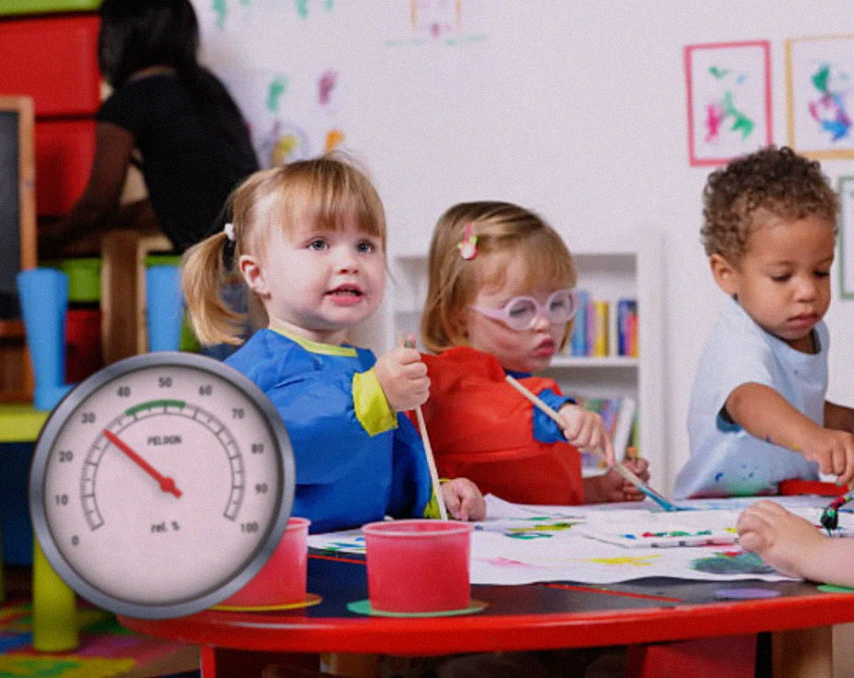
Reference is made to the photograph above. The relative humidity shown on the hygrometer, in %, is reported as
30 %
